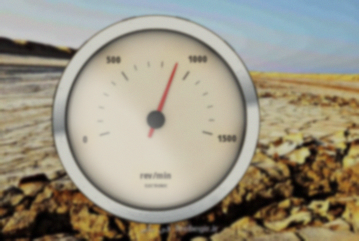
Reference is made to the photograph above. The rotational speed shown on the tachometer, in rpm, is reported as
900 rpm
